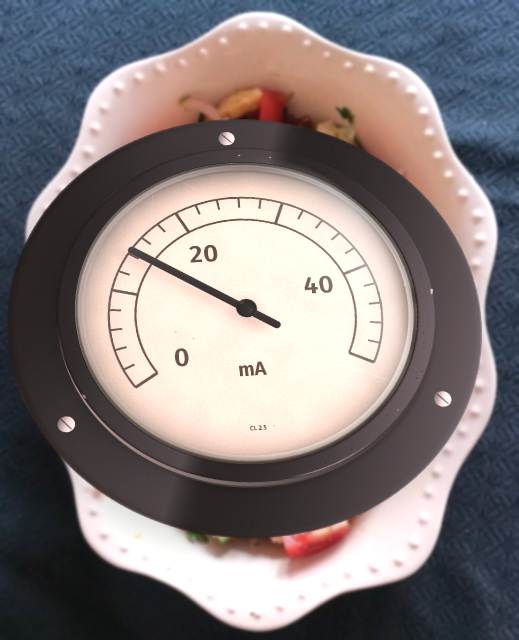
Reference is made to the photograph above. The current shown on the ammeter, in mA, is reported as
14 mA
